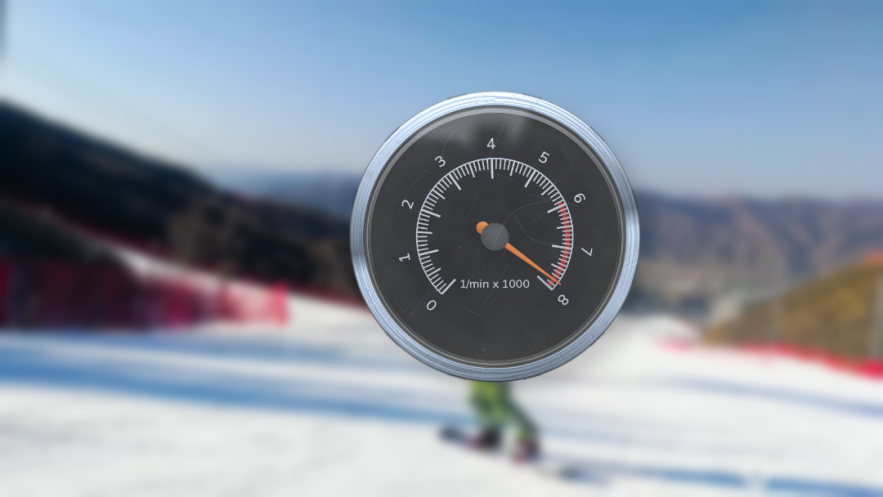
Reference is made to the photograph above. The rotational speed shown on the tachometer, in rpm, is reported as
7800 rpm
